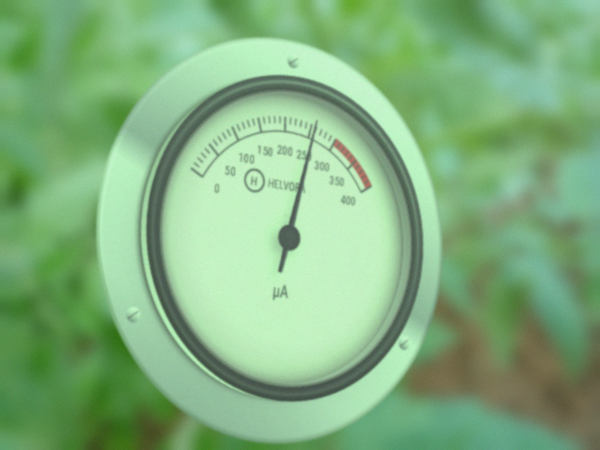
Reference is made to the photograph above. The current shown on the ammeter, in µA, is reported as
250 µA
